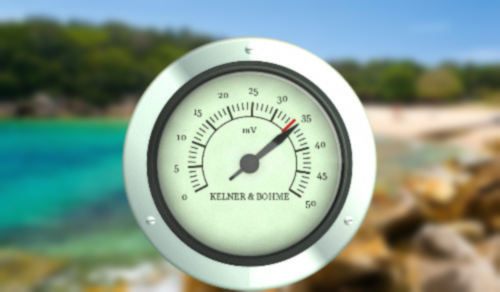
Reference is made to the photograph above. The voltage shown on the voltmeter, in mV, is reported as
35 mV
